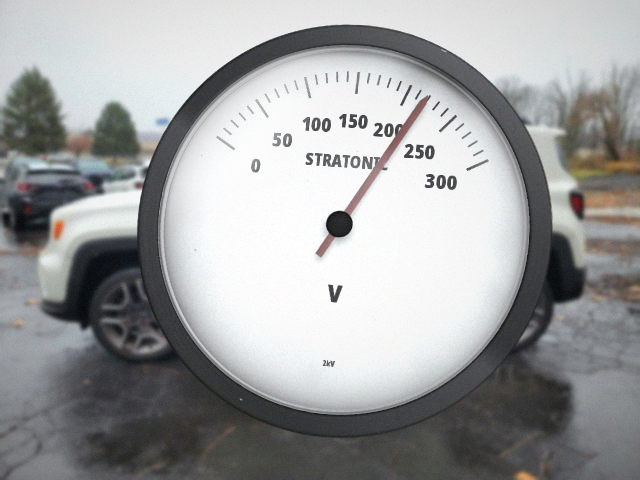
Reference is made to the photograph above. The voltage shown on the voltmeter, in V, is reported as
220 V
